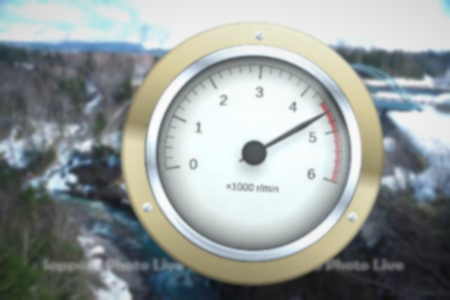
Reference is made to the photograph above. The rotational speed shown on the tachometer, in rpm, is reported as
4600 rpm
